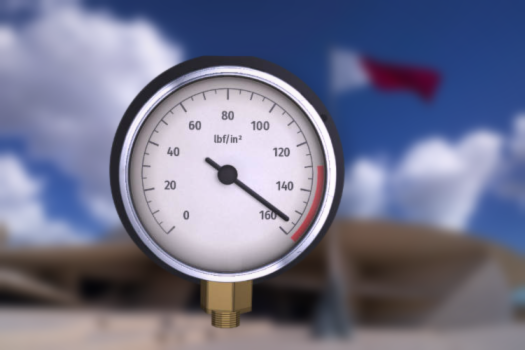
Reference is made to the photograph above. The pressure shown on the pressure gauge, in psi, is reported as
155 psi
